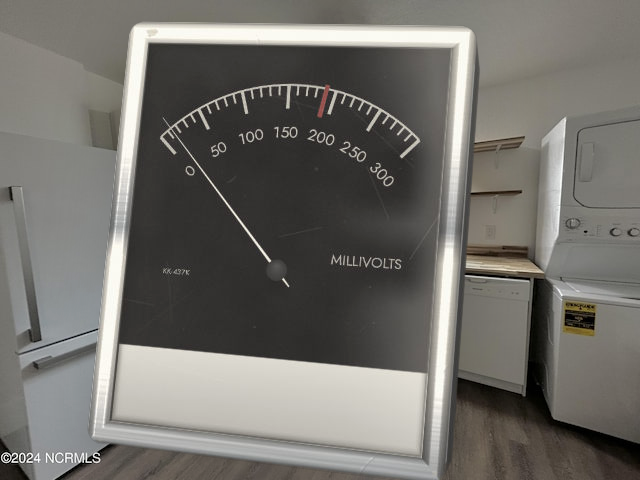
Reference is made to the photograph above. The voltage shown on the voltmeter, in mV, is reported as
15 mV
